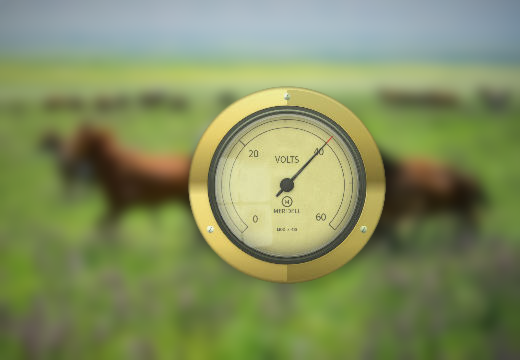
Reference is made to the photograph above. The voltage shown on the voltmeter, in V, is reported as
40 V
